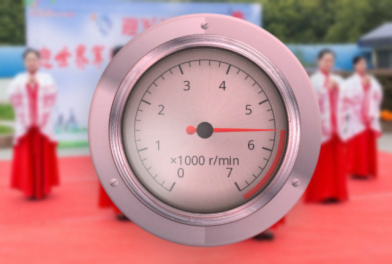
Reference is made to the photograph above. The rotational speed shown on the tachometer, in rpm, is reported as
5600 rpm
